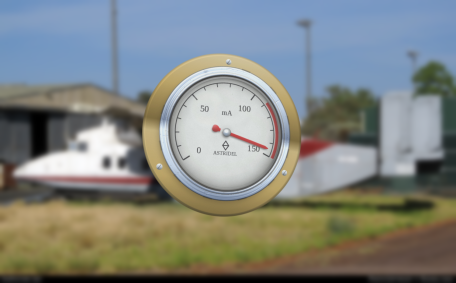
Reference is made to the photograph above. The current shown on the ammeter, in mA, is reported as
145 mA
